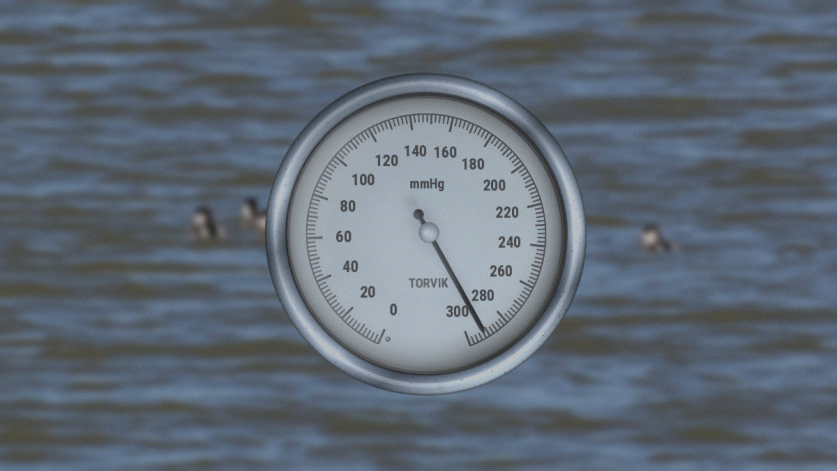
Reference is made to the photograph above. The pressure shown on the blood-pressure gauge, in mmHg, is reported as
292 mmHg
